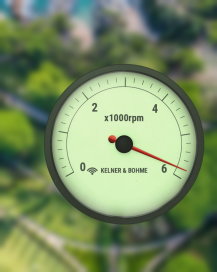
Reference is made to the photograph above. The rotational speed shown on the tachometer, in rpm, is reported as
5800 rpm
